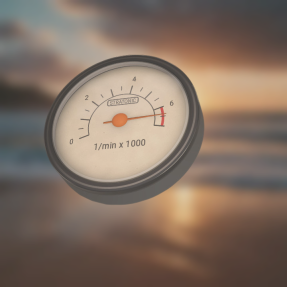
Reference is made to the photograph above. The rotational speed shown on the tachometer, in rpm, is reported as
6500 rpm
